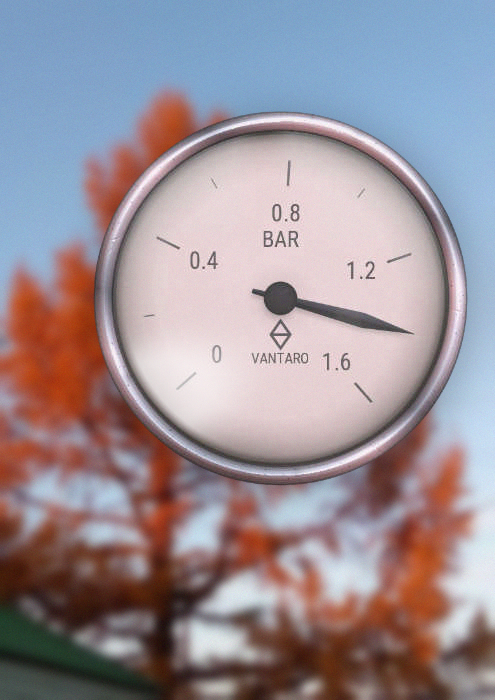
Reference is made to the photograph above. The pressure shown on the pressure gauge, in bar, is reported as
1.4 bar
